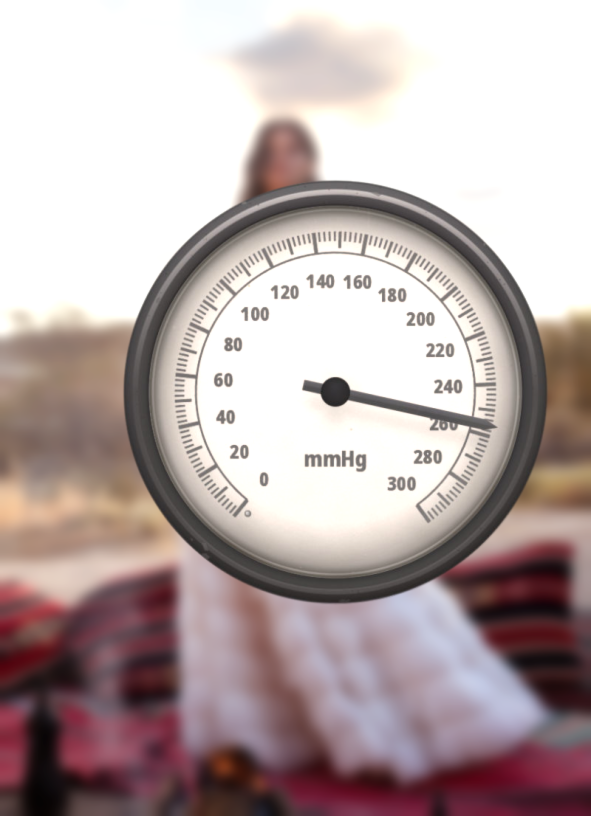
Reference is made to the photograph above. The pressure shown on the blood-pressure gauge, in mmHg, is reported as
256 mmHg
